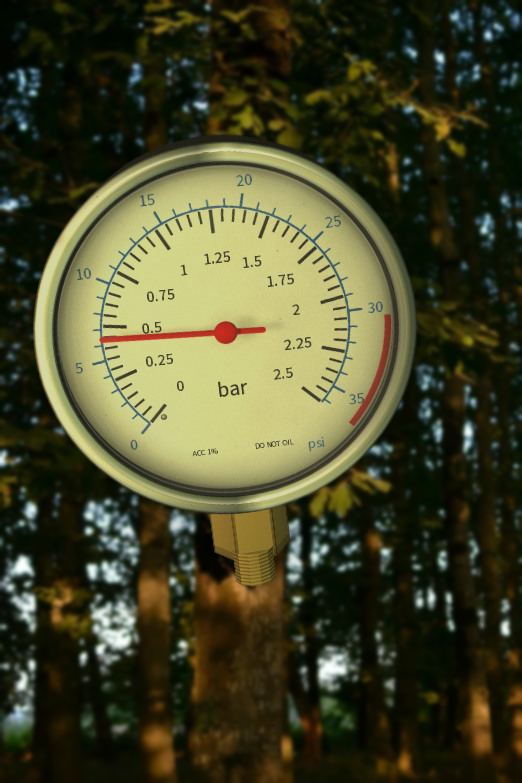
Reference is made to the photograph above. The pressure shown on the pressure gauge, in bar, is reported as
0.45 bar
